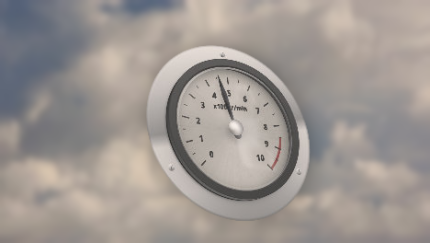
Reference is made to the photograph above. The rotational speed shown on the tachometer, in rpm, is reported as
4500 rpm
